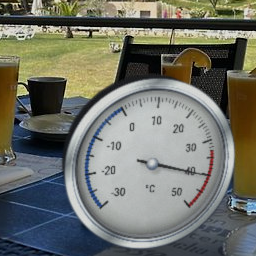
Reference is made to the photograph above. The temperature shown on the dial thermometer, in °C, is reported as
40 °C
